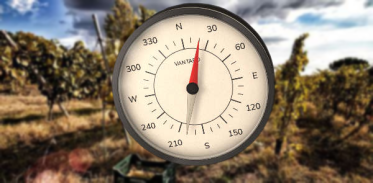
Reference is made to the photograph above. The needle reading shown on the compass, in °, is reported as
20 °
